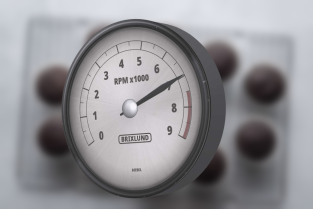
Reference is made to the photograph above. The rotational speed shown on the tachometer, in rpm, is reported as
7000 rpm
